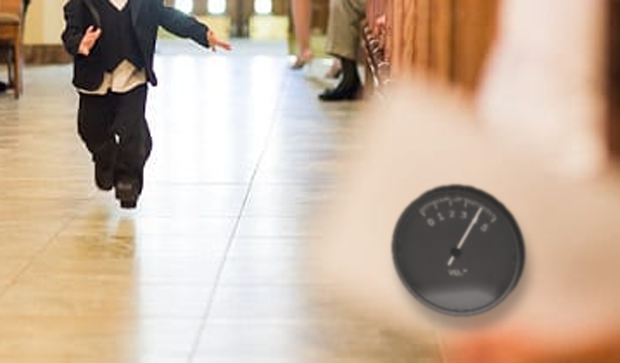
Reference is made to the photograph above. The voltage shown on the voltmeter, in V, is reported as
4 V
